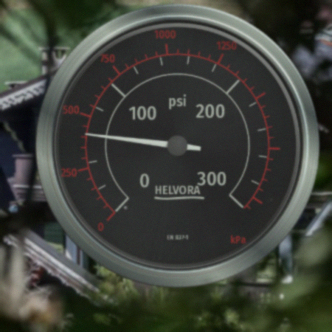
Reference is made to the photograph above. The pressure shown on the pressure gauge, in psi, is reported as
60 psi
